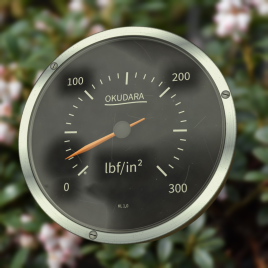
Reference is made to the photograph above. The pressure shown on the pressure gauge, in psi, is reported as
20 psi
